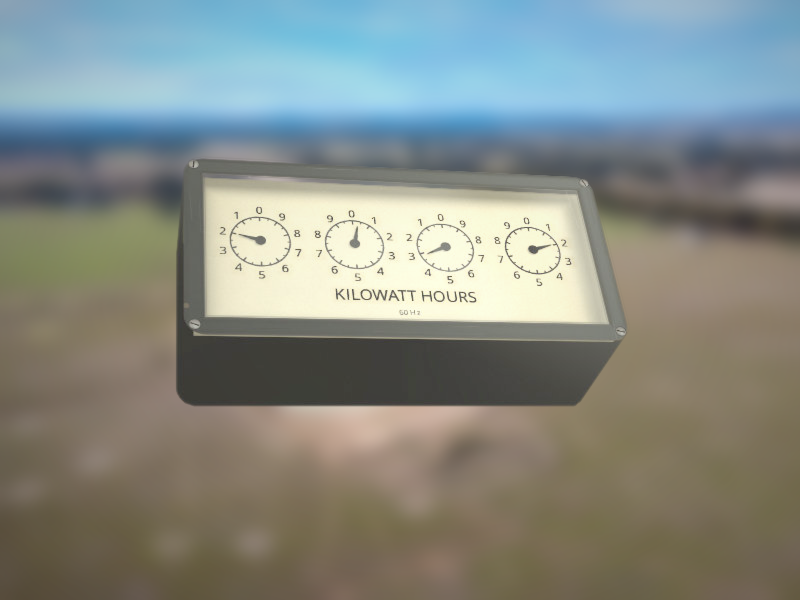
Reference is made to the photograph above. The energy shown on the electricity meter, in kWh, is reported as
2032 kWh
